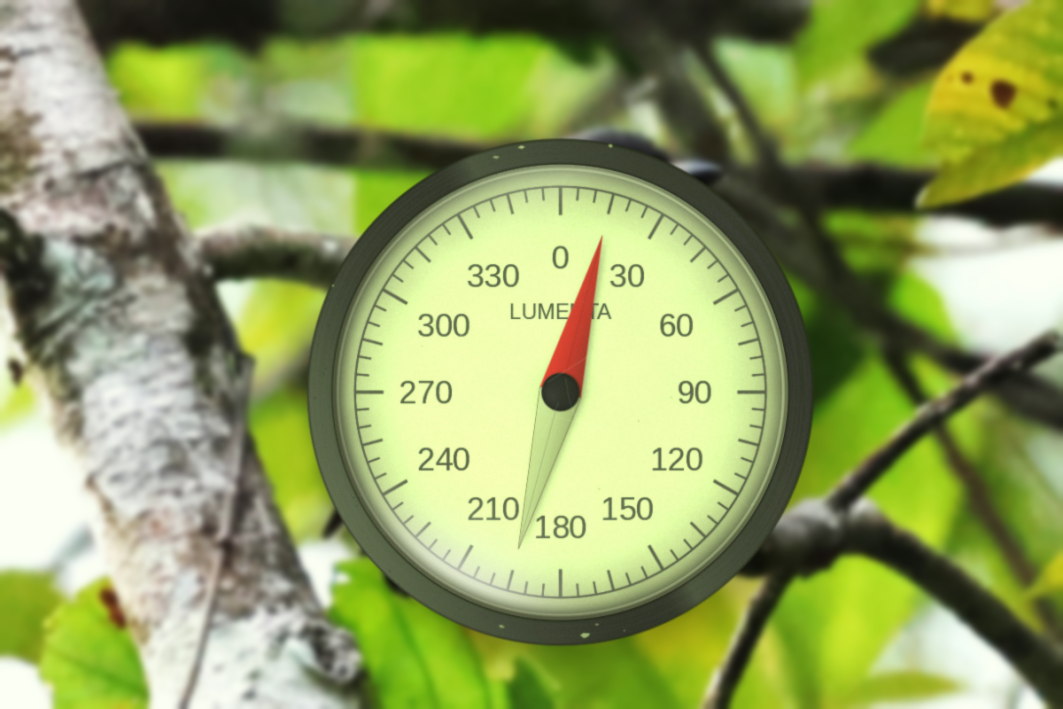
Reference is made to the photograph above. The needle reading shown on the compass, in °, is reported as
15 °
